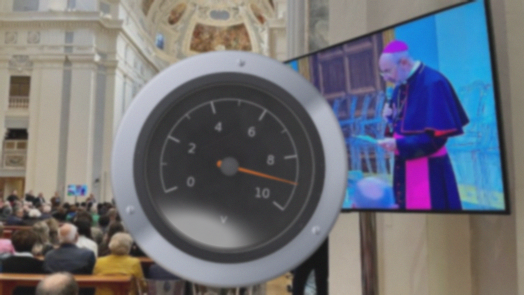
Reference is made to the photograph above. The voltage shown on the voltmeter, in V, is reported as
9 V
